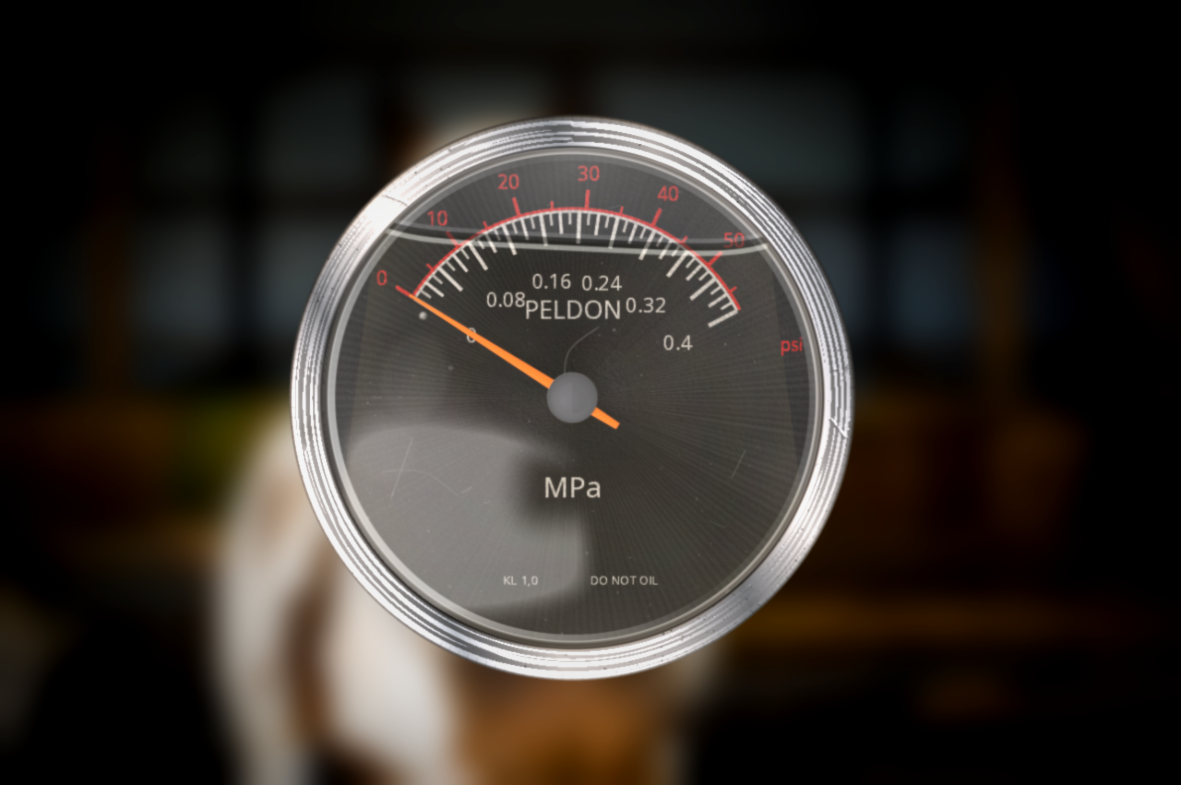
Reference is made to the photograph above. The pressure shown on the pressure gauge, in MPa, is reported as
0 MPa
